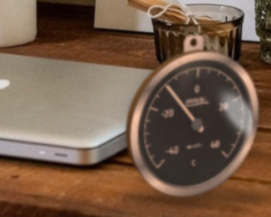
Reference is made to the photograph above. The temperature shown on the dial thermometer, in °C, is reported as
-12 °C
